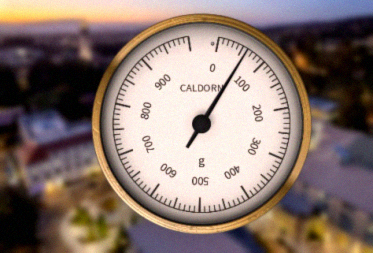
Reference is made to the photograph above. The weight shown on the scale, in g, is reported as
60 g
